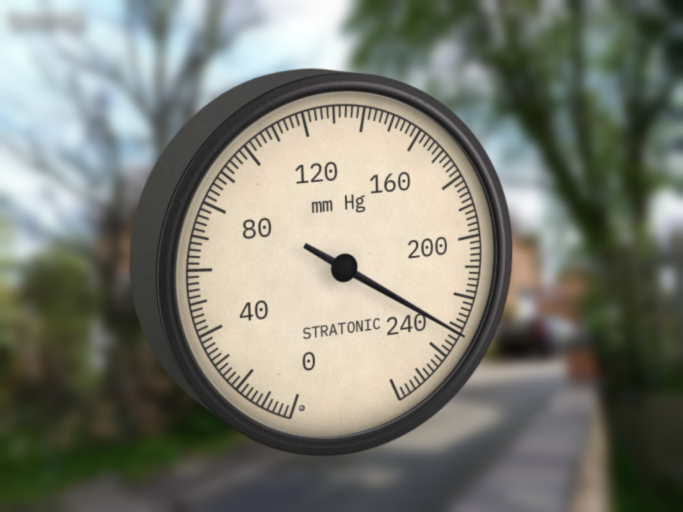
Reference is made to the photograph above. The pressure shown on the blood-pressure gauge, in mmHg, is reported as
232 mmHg
